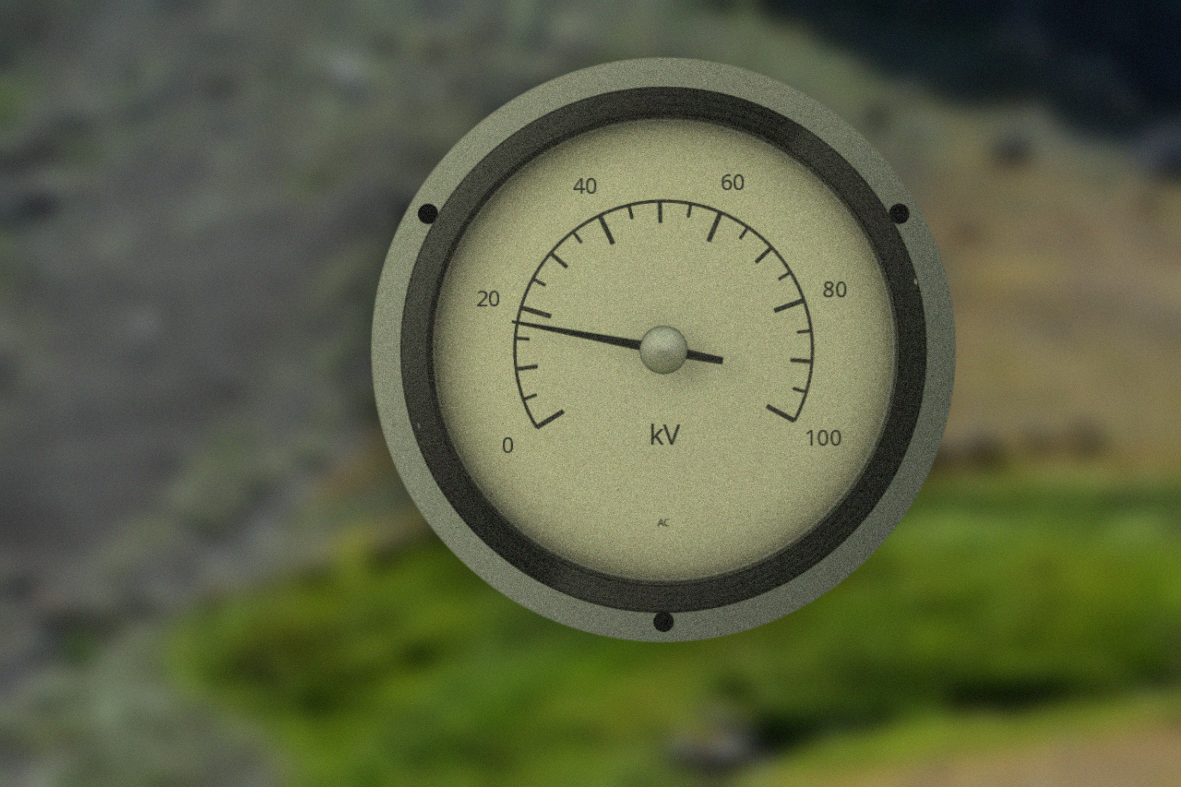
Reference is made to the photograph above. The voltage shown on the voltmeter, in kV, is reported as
17.5 kV
